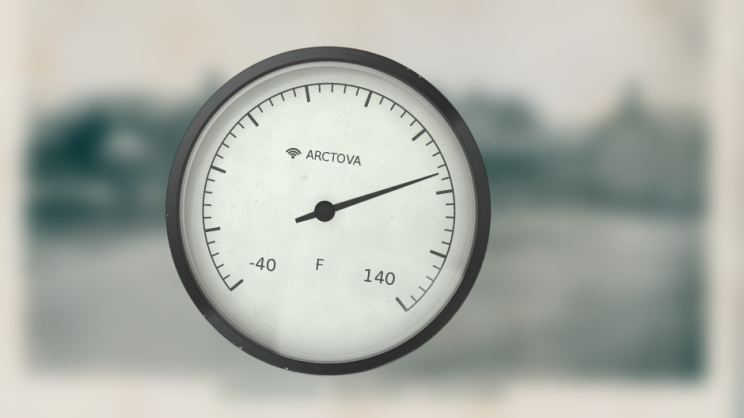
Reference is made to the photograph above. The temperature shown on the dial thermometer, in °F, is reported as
94 °F
